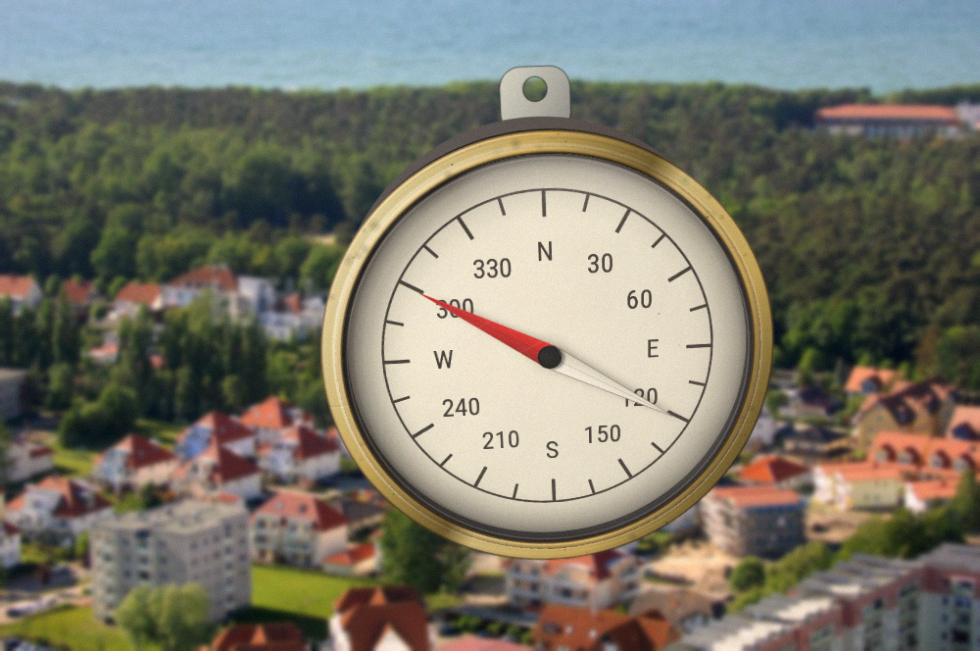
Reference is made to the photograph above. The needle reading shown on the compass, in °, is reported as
300 °
